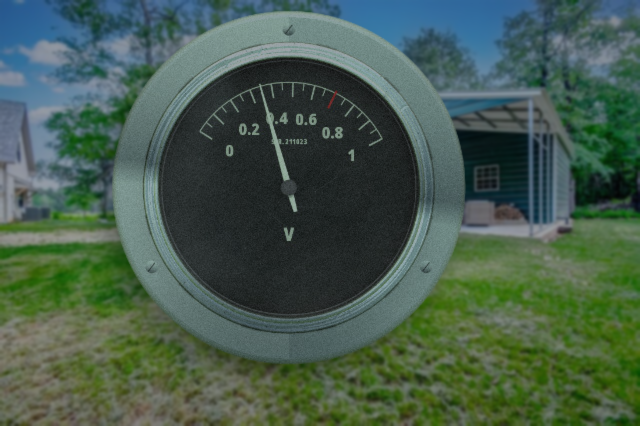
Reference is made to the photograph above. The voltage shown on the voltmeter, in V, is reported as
0.35 V
